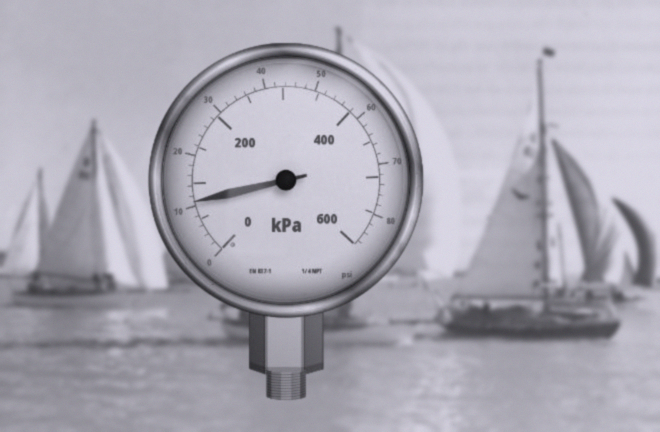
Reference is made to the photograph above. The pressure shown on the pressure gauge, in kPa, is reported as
75 kPa
